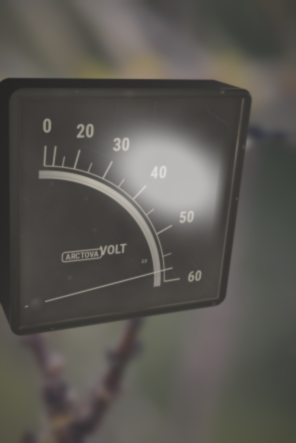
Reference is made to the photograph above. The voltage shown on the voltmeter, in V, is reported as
57.5 V
